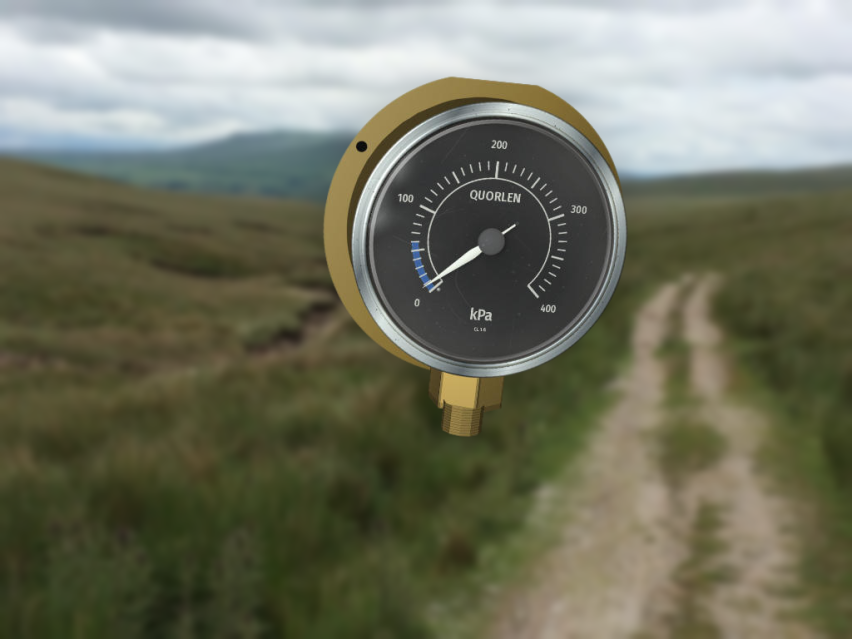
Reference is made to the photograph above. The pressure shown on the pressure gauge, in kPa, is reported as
10 kPa
